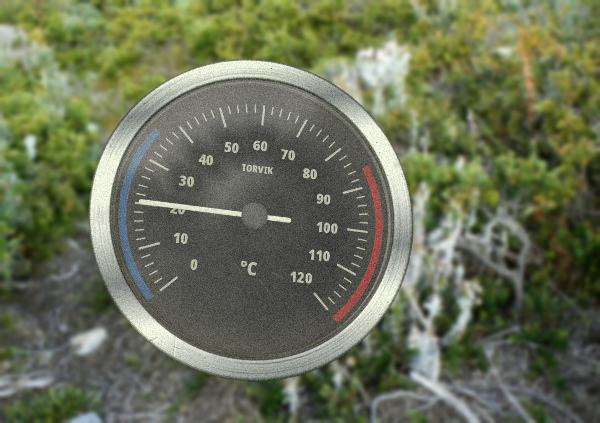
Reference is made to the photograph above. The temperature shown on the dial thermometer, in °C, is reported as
20 °C
